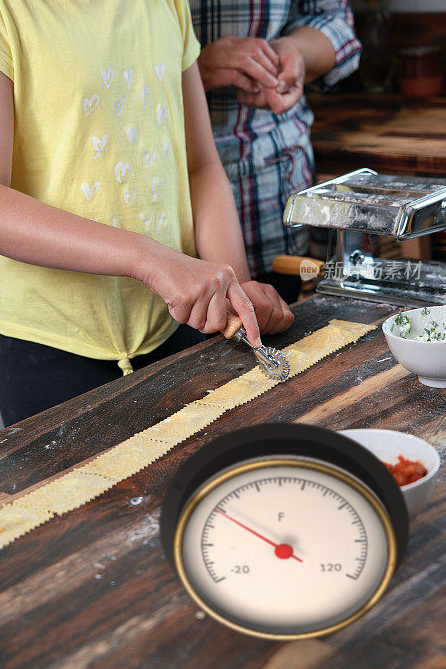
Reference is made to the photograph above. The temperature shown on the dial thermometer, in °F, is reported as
20 °F
